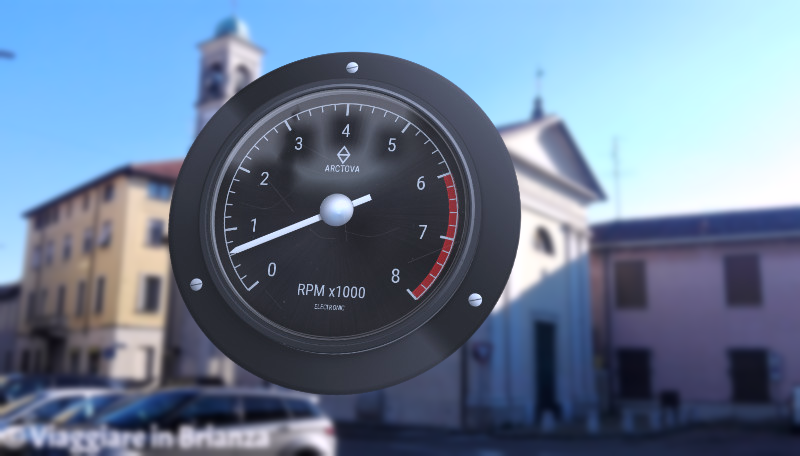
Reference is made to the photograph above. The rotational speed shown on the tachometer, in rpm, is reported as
600 rpm
